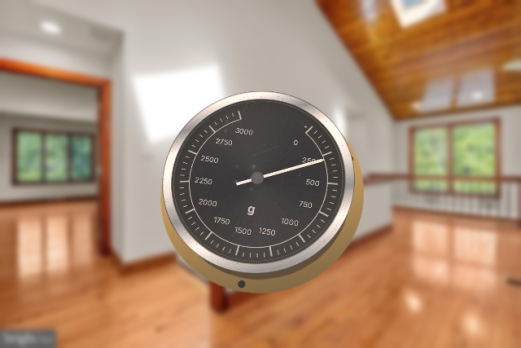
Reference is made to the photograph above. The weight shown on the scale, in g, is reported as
300 g
